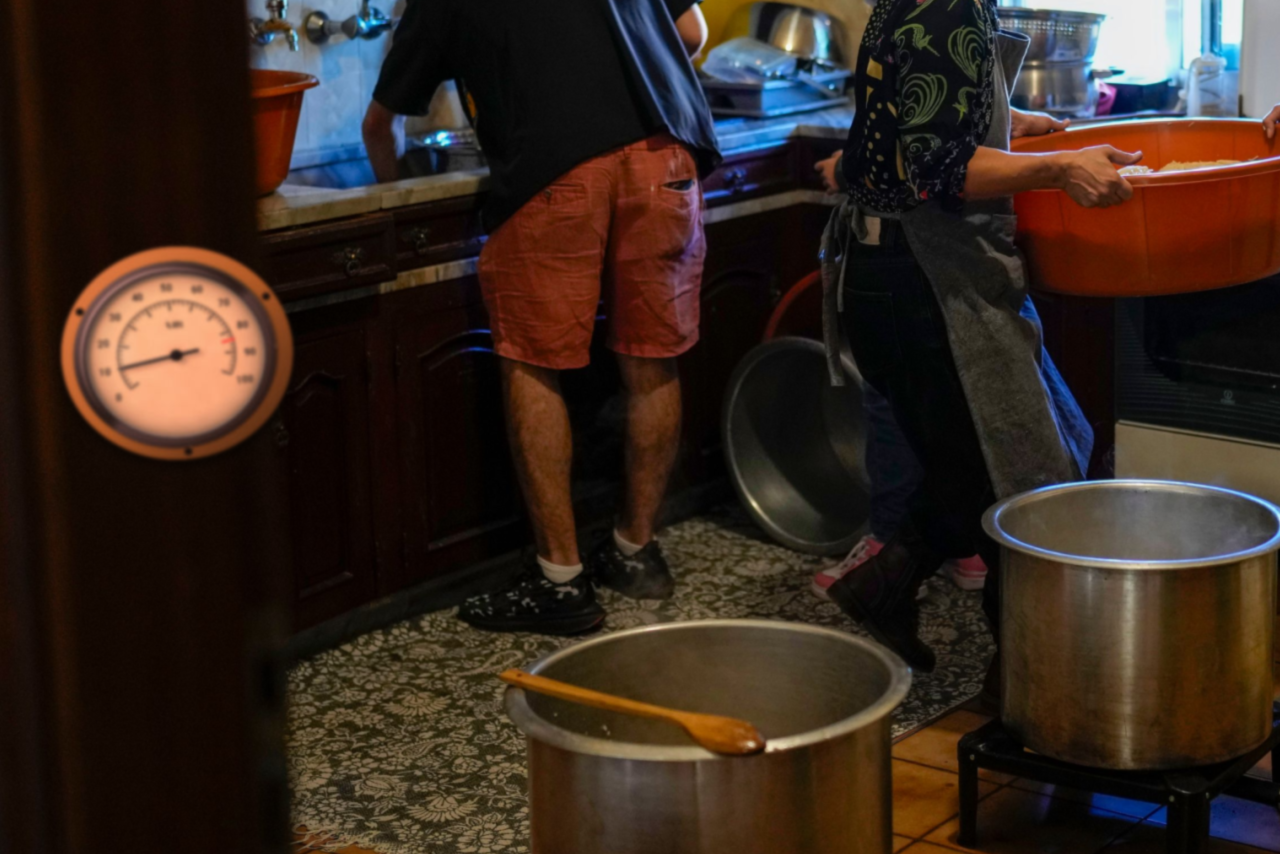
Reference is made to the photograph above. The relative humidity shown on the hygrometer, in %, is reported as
10 %
